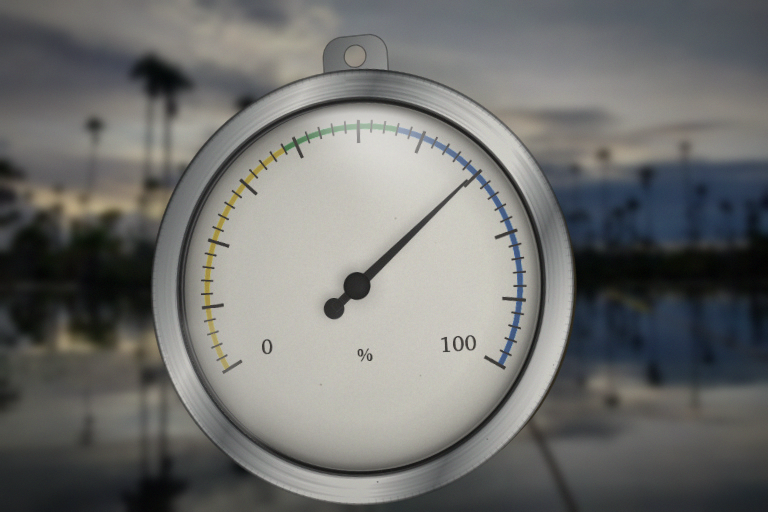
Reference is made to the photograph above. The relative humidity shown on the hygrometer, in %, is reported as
70 %
